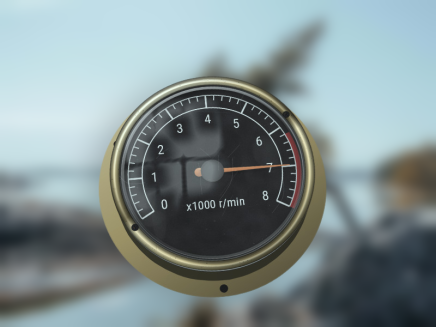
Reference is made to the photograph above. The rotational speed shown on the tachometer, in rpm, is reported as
7000 rpm
